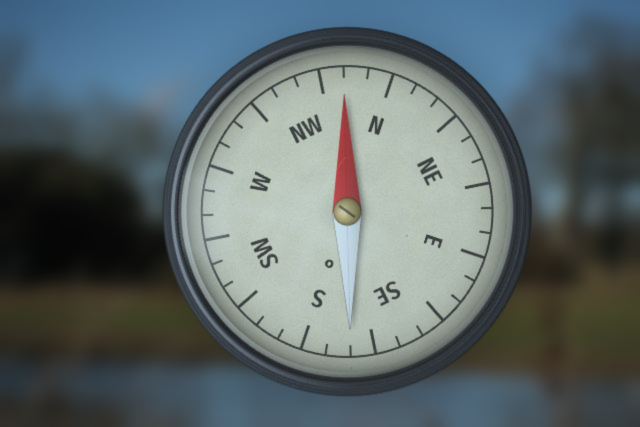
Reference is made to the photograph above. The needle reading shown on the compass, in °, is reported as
340 °
